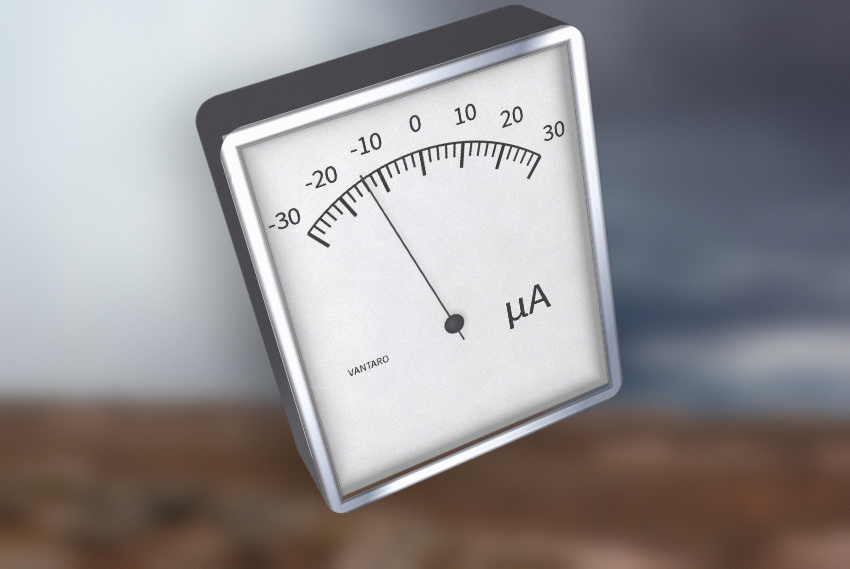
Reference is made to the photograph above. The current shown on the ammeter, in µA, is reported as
-14 µA
